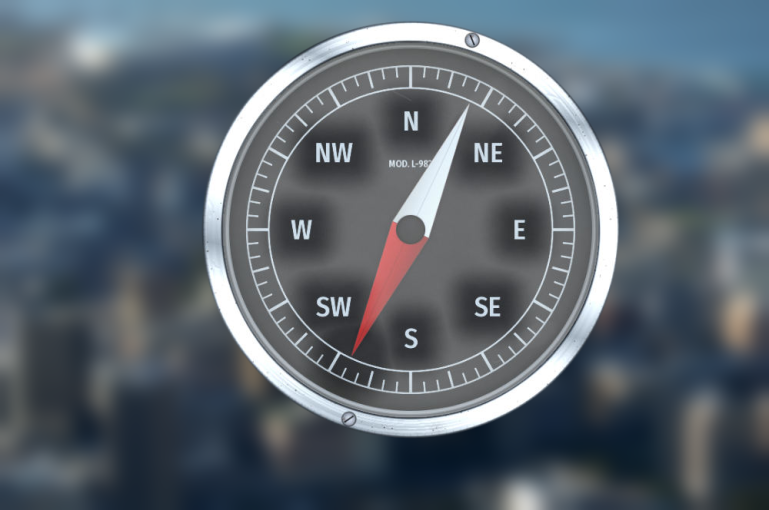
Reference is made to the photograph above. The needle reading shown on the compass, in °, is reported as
205 °
